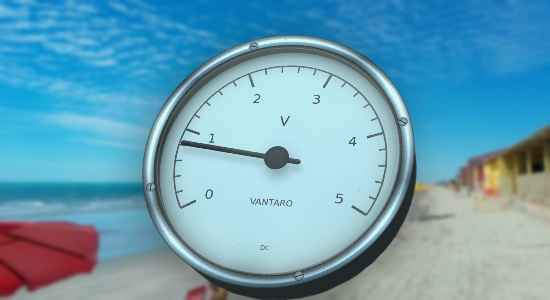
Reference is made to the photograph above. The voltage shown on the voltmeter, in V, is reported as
0.8 V
